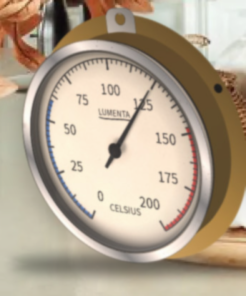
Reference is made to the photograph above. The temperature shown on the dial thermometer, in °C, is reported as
125 °C
